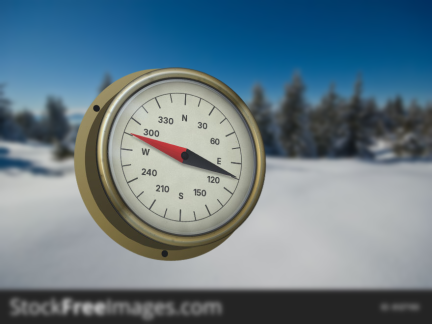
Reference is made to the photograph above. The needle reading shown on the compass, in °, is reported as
285 °
